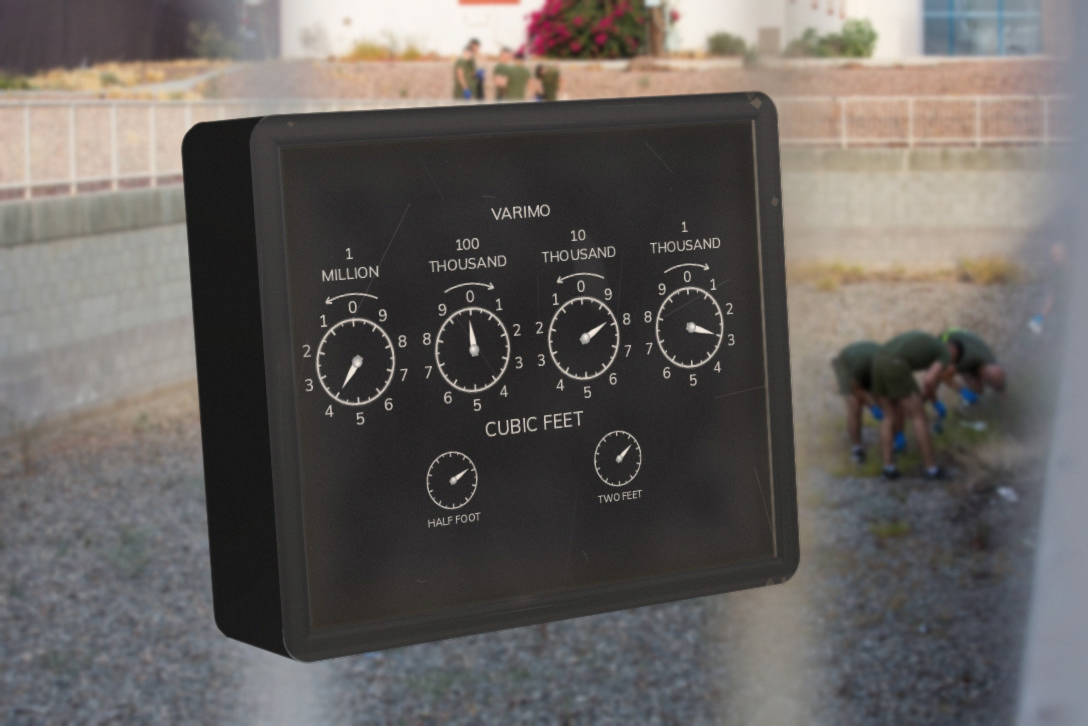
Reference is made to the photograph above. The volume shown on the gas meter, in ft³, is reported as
398300 ft³
